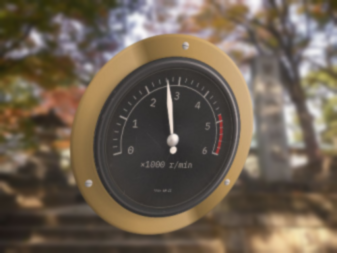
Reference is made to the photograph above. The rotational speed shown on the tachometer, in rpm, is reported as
2600 rpm
